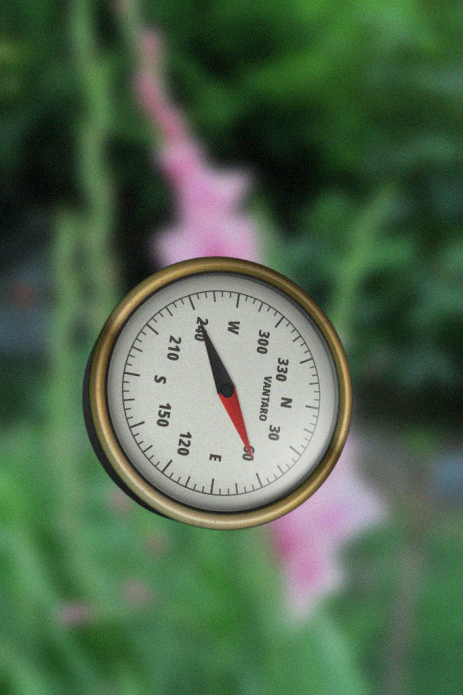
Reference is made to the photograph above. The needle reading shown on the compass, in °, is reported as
60 °
